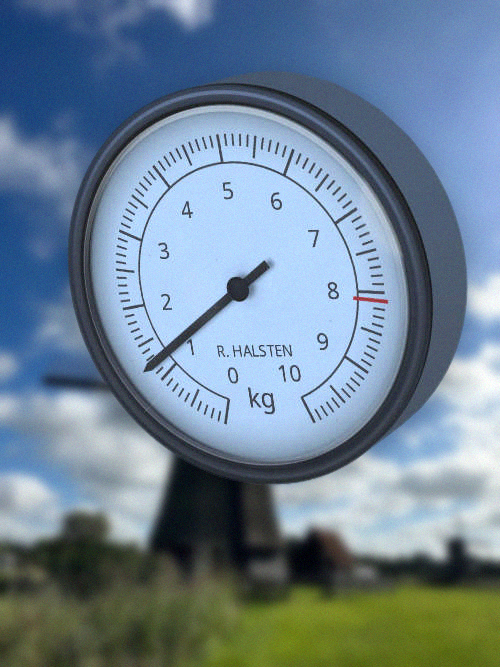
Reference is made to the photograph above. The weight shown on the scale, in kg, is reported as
1.2 kg
